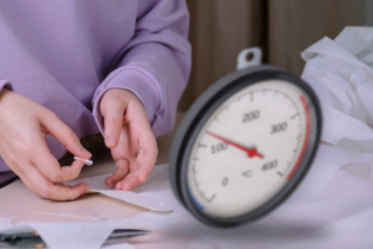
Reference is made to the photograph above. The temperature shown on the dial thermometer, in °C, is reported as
120 °C
